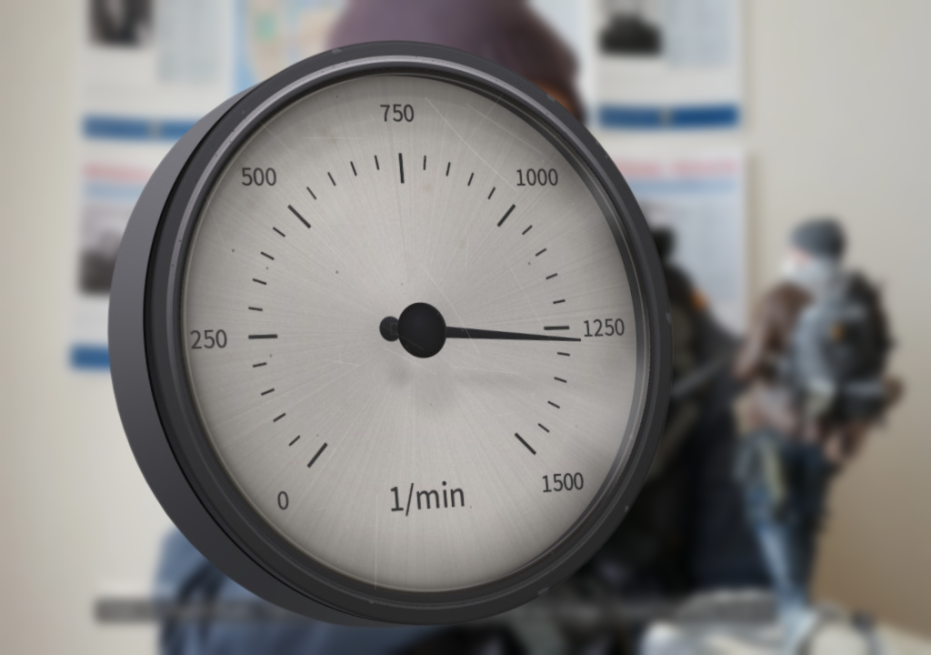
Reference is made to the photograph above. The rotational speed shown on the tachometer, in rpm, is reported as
1275 rpm
